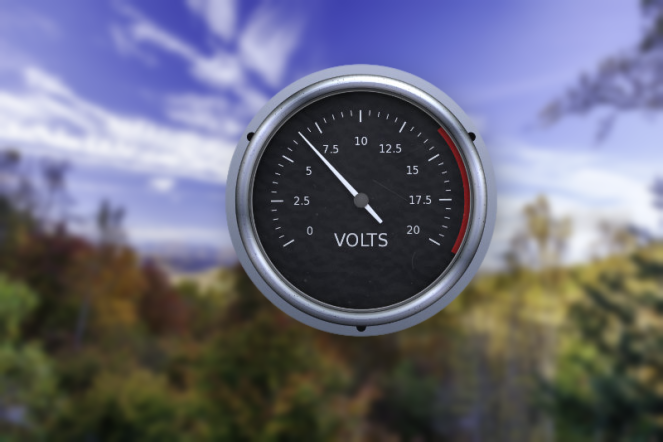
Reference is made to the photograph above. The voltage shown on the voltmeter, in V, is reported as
6.5 V
